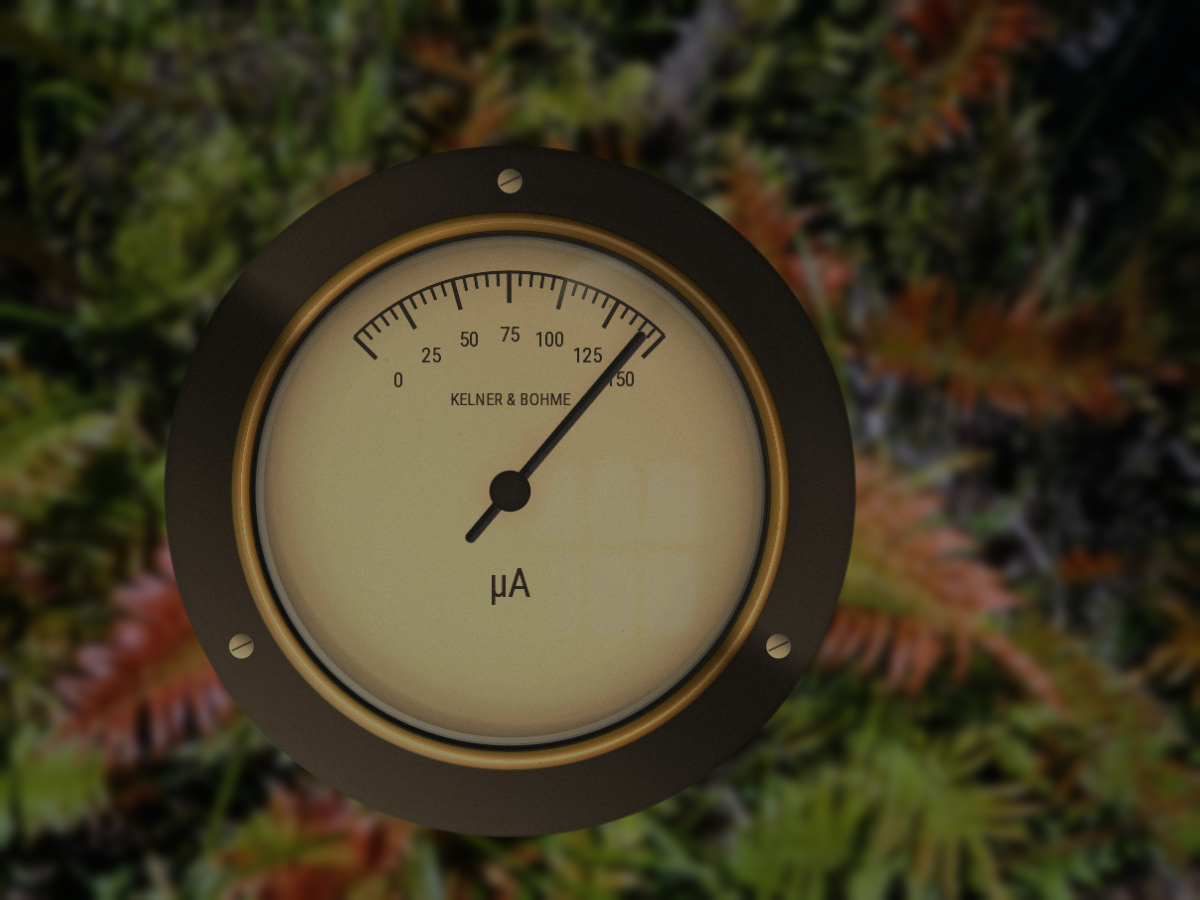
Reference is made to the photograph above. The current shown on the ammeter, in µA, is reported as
142.5 µA
